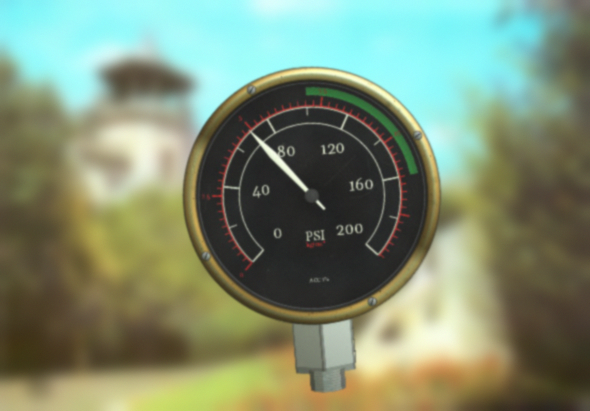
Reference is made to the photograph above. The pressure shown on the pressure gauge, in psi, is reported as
70 psi
